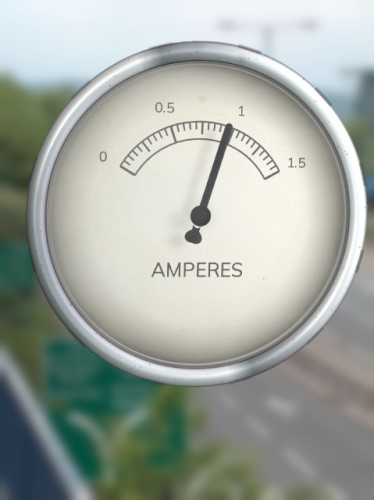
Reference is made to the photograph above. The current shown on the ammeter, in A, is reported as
0.95 A
